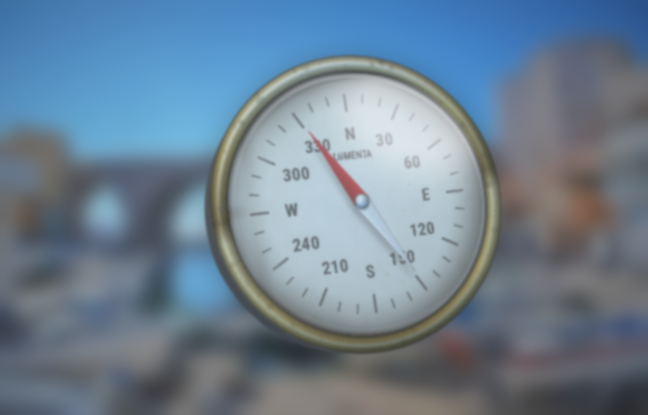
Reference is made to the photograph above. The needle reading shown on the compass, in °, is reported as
330 °
